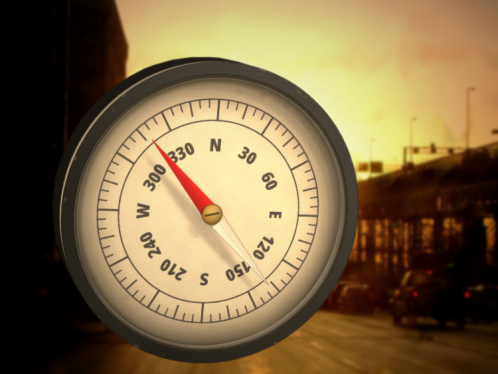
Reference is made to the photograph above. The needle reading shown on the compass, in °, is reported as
317.5 °
